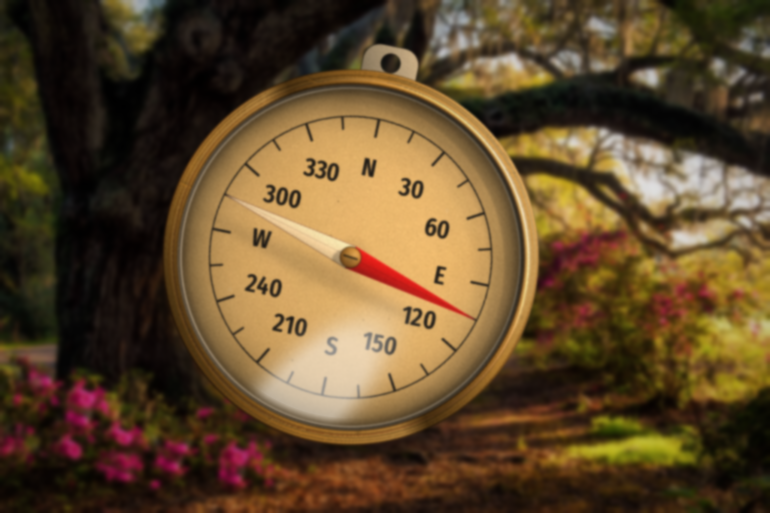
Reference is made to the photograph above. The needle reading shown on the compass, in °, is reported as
105 °
